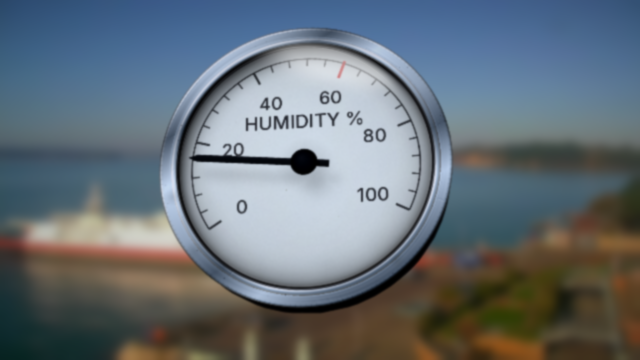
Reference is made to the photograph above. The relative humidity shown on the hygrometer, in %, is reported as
16 %
